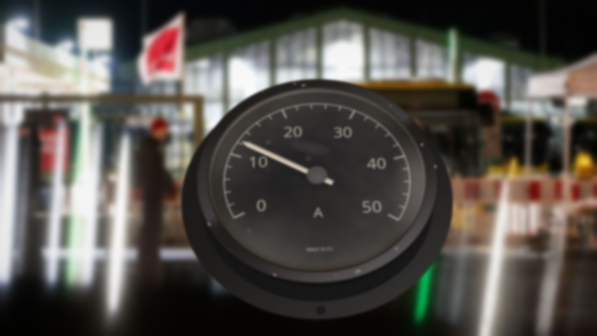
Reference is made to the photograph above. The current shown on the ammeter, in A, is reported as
12 A
